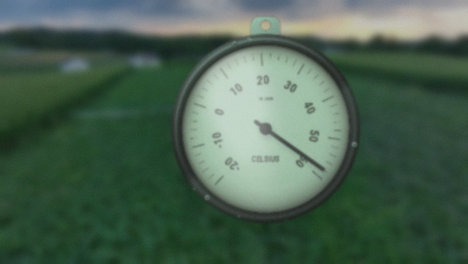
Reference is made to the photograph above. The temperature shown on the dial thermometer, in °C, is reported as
58 °C
